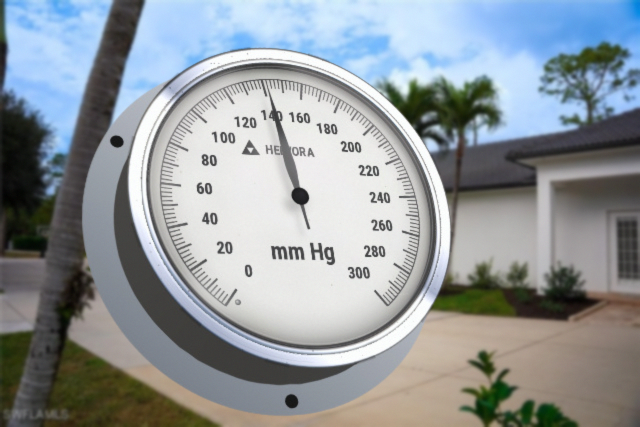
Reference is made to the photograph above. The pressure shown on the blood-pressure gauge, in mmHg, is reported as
140 mmHg
